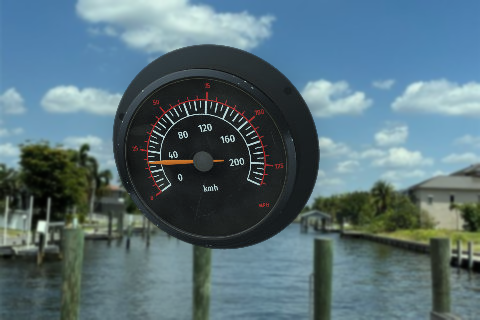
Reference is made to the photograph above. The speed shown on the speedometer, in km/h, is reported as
30 km/h
